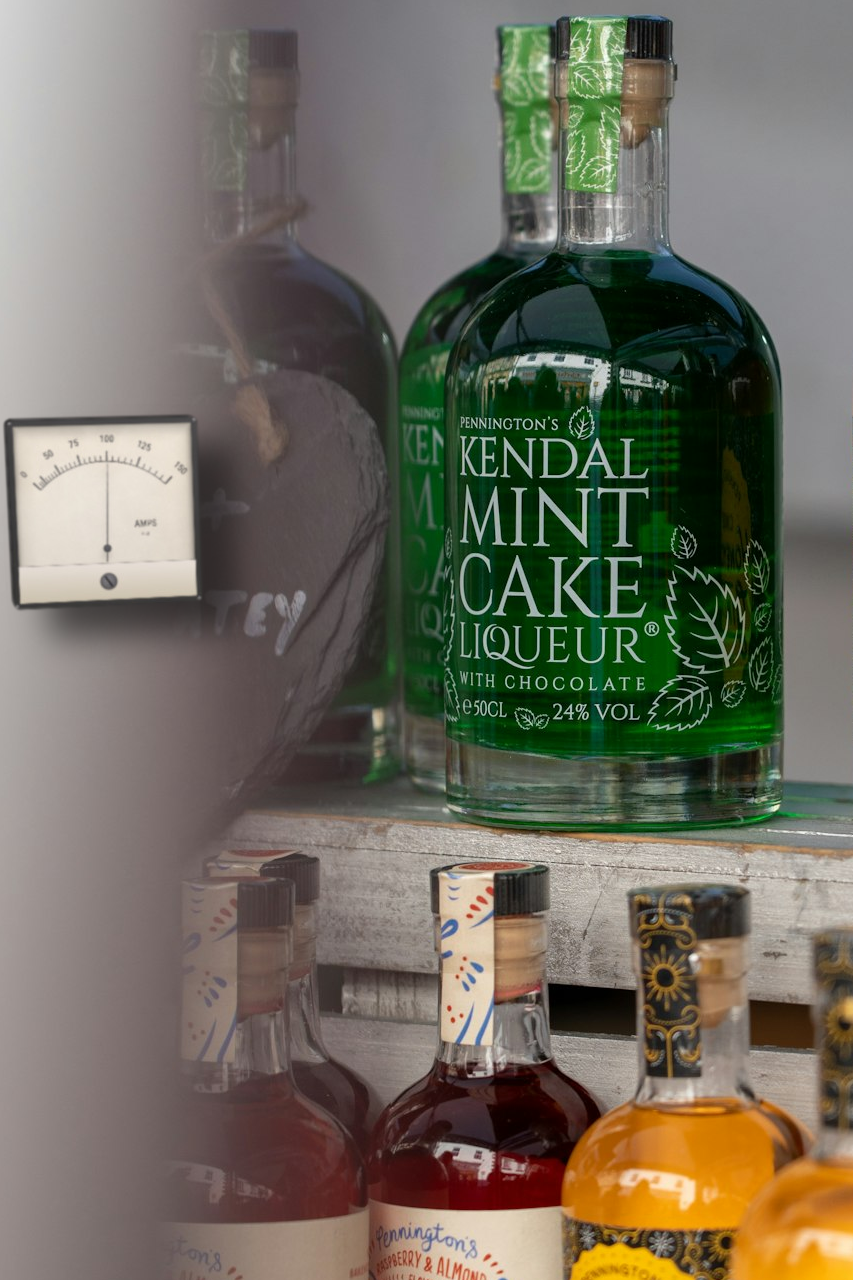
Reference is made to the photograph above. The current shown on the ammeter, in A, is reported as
100 A
